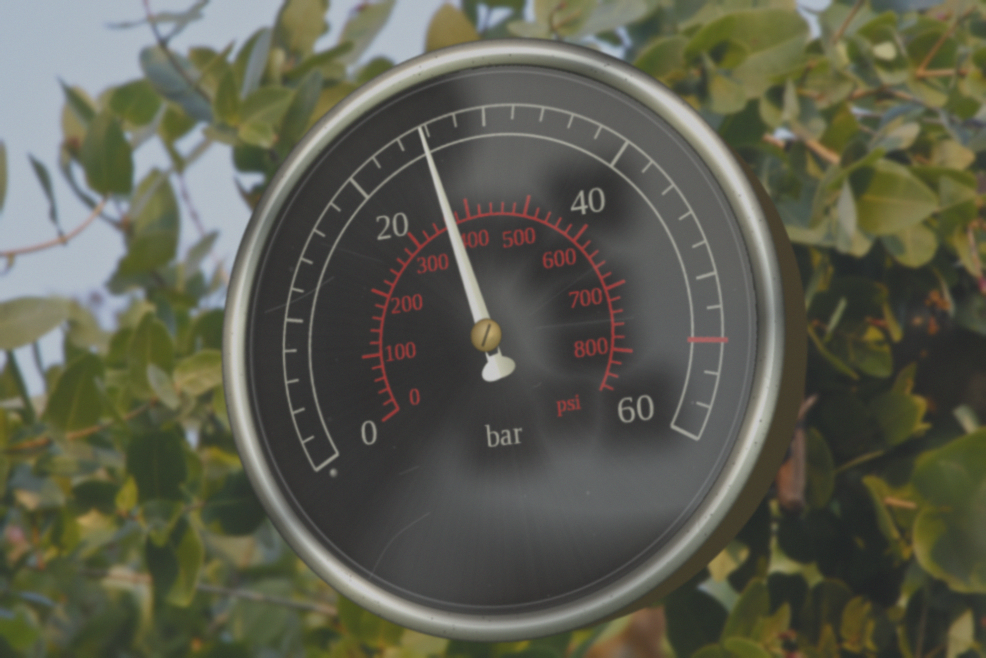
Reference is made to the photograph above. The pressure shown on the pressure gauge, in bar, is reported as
26 bar
